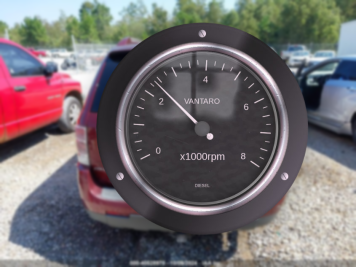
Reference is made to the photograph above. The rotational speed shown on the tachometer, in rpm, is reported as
2375 rpm
